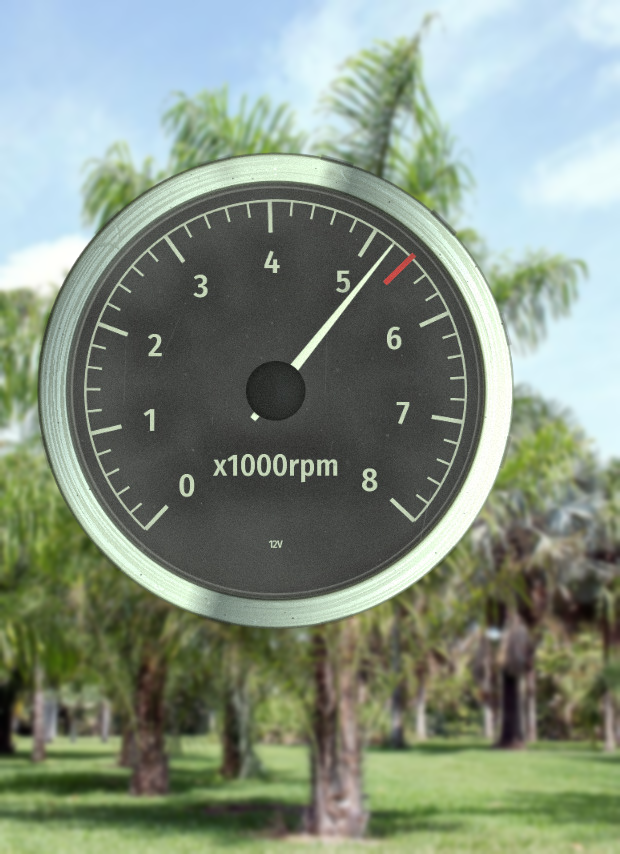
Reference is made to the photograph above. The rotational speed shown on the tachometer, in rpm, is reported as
5200 rpm
